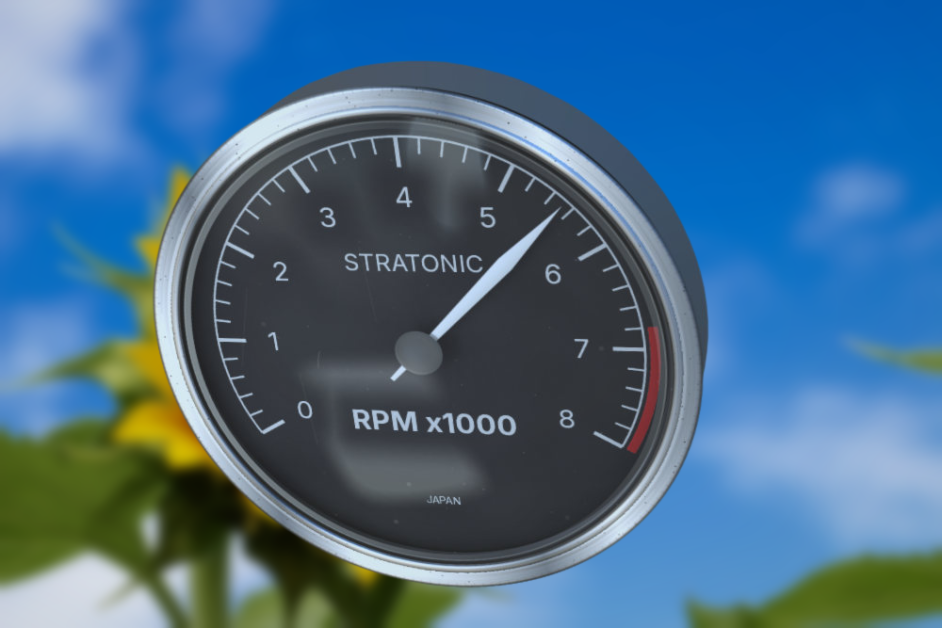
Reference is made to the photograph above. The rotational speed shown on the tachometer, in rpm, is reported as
5500 rpm
